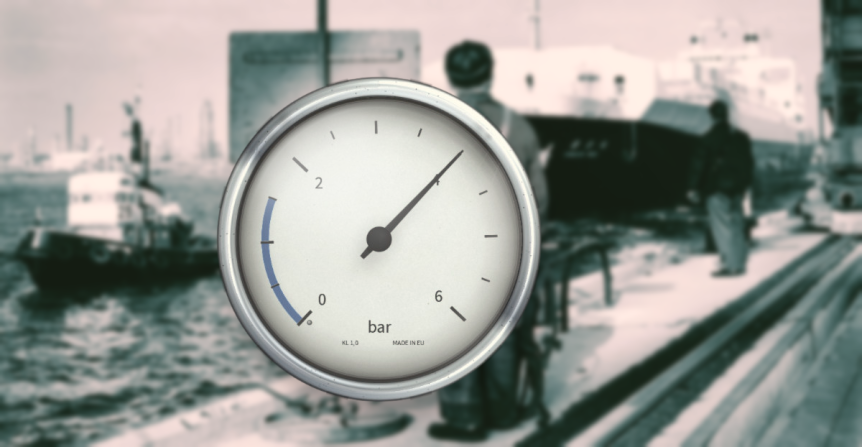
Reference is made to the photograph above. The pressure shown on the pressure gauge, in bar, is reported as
4 bar
